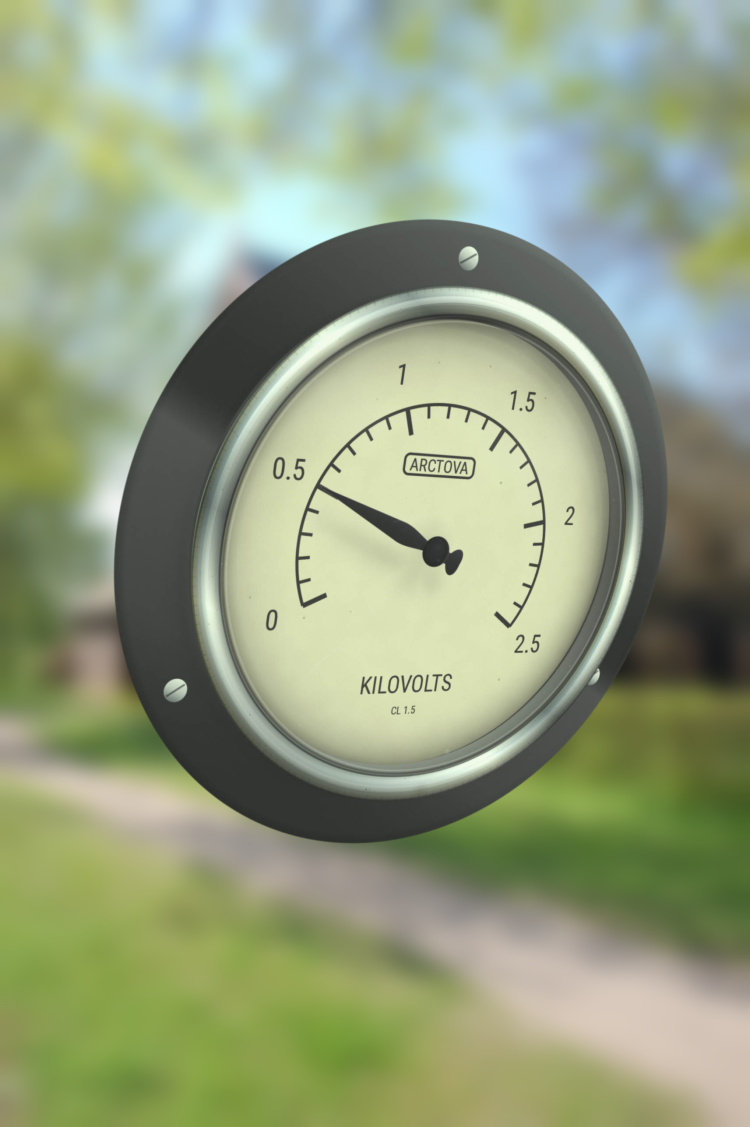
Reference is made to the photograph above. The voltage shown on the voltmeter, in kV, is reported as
0.5 kV
